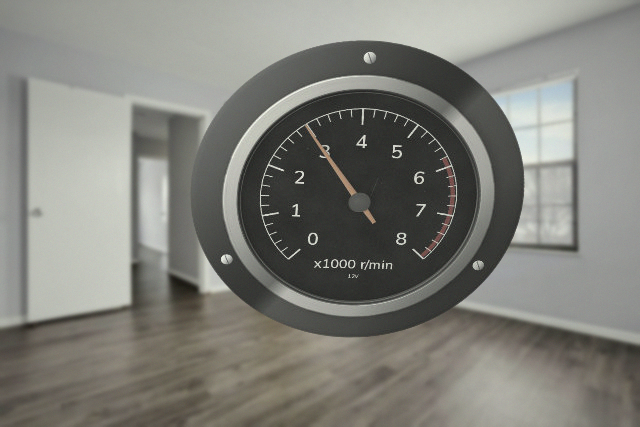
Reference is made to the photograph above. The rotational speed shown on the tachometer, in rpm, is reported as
3000 rpm
